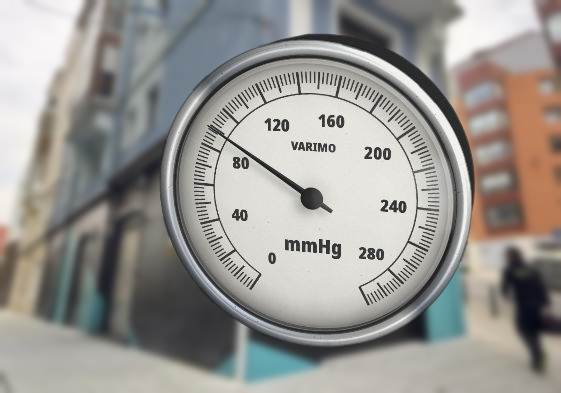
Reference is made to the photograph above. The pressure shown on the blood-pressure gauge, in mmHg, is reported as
90 mmHg
